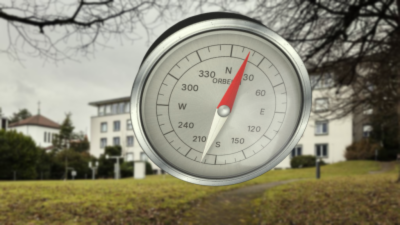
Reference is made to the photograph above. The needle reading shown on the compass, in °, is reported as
15 °
